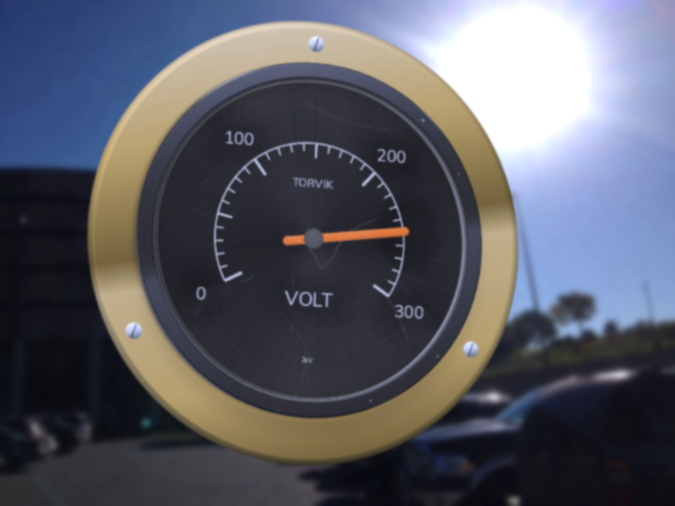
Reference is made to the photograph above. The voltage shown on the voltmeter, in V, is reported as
250 V
